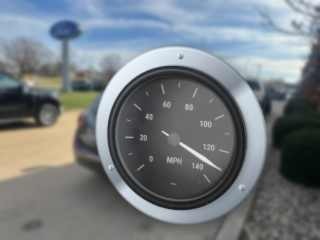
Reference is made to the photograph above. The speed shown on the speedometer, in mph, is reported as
130 mph
